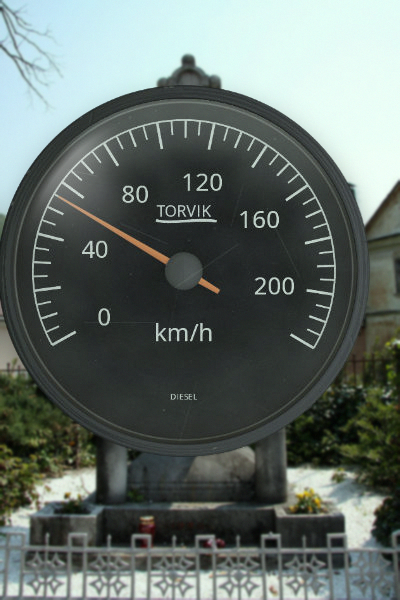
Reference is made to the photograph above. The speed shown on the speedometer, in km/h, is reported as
55 km/h
